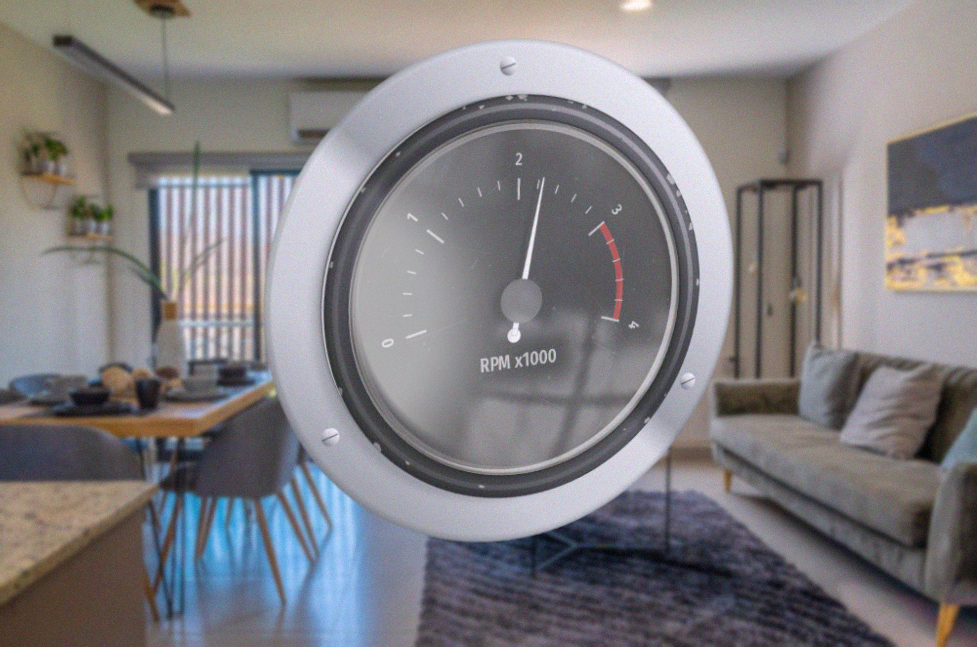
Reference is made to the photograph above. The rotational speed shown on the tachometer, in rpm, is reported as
2200 rpm
